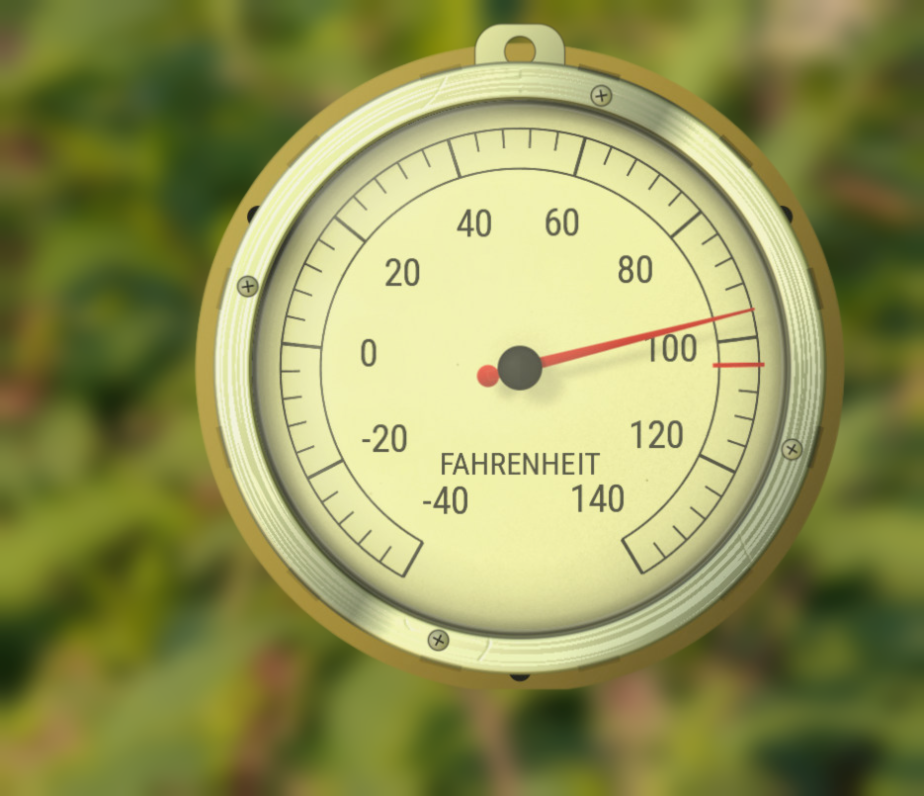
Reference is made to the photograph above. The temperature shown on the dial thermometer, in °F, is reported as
96 °F
